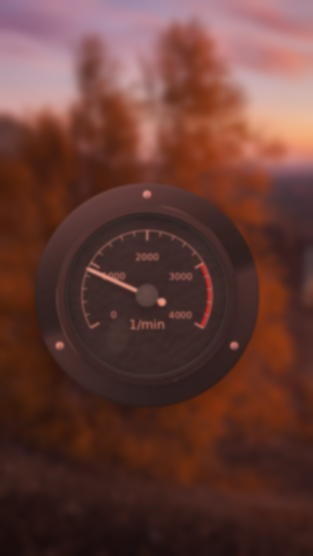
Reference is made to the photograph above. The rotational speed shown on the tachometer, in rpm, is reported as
900 rpm
